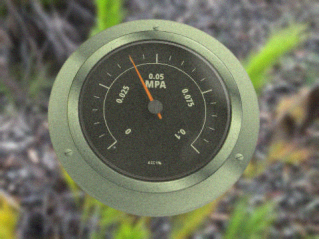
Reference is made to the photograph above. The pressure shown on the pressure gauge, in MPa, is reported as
0.04 MPa
